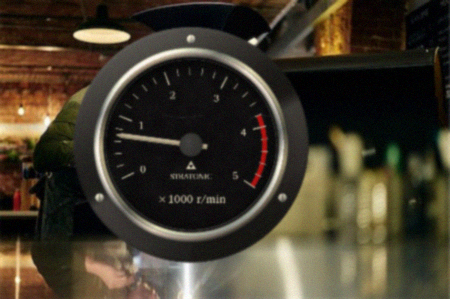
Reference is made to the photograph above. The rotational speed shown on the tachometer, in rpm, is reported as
700 rpm
